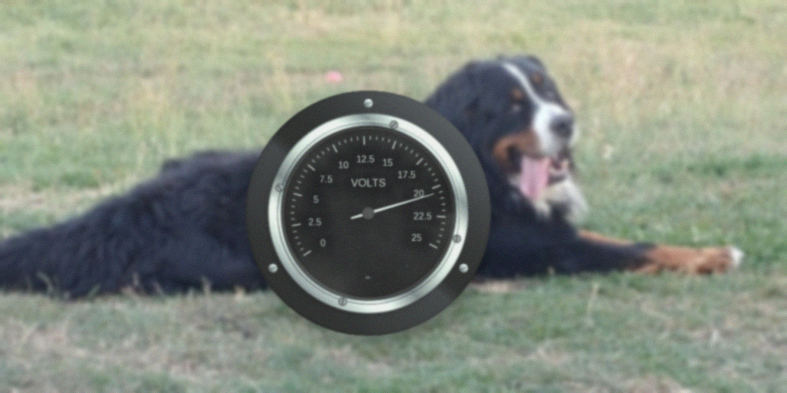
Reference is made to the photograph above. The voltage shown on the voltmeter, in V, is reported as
20.5 V
